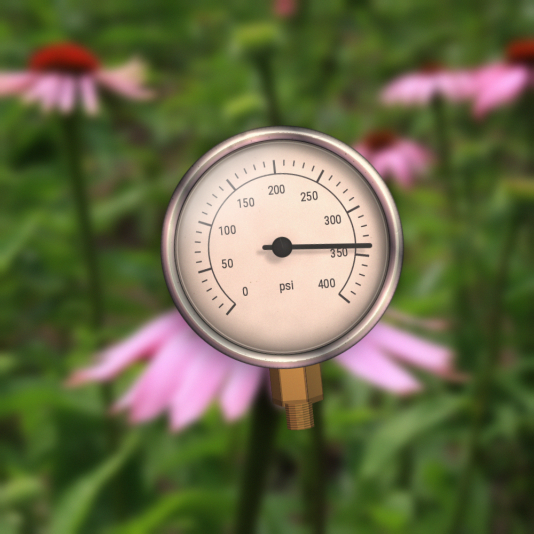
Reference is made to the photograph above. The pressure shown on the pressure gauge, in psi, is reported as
340 psi
